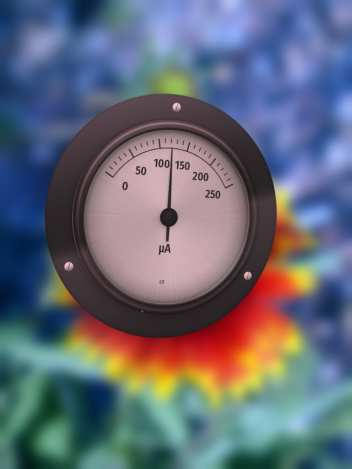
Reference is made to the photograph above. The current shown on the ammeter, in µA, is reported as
120 µA
